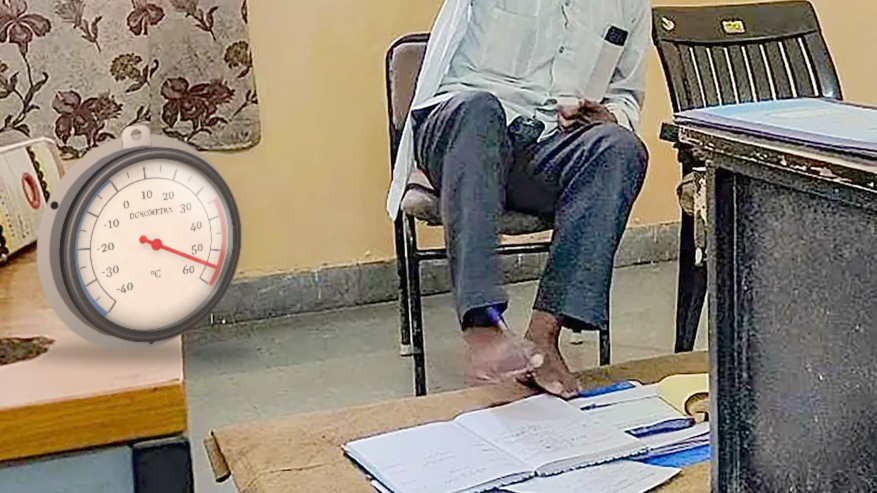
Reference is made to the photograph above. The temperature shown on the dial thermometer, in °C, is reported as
55 °C
